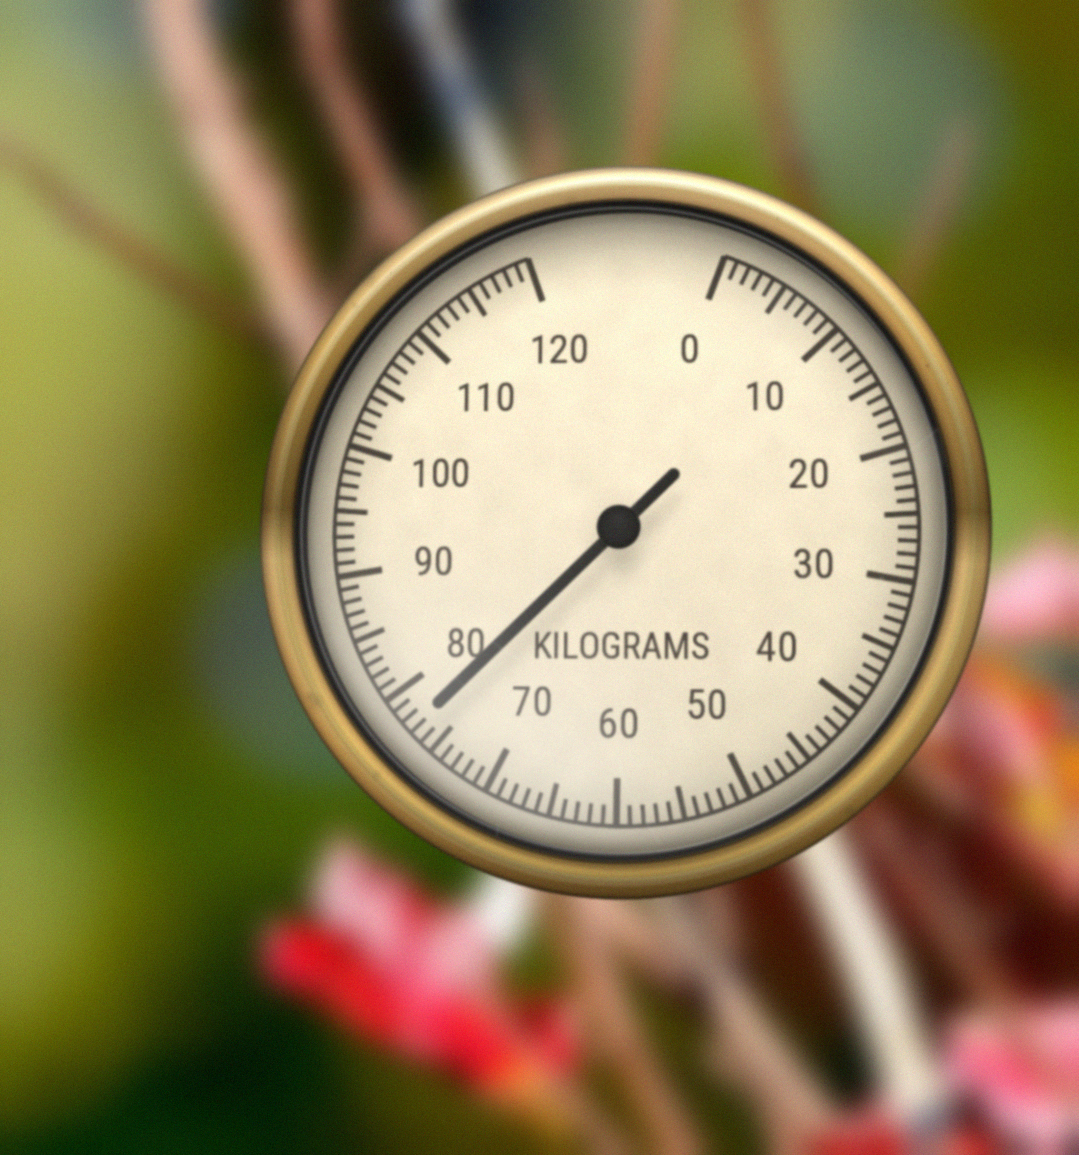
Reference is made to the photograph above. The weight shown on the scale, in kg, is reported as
77 kg
